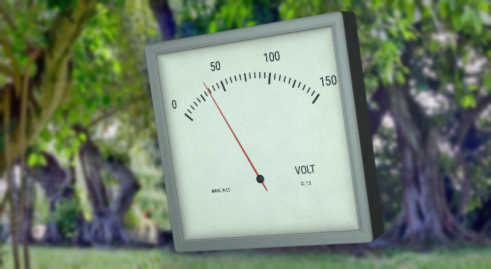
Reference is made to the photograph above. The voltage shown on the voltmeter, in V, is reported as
35 V
